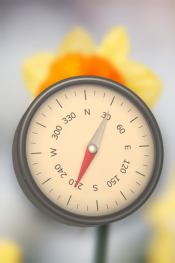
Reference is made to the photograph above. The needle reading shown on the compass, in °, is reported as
210 °
